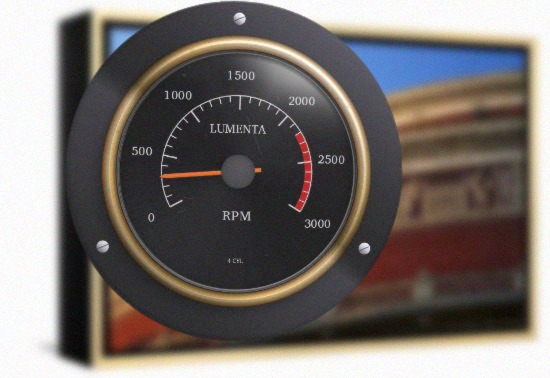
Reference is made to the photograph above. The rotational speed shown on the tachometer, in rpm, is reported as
300 rpm
